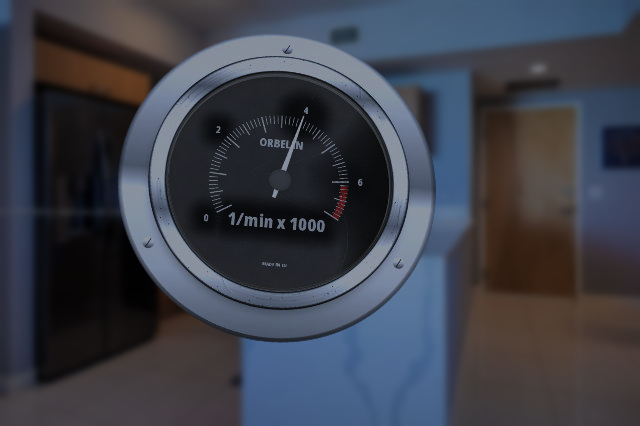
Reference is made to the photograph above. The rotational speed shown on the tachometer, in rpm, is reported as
4000 rpm
